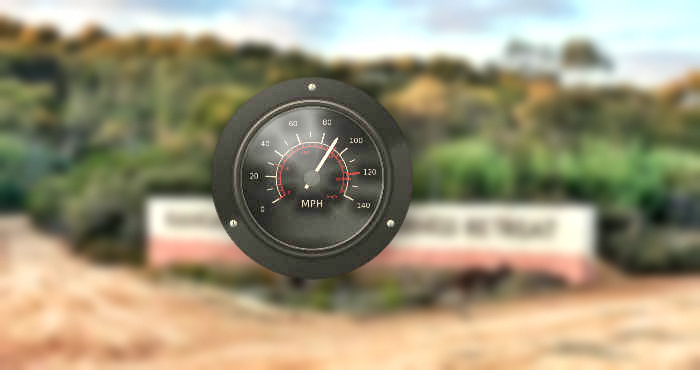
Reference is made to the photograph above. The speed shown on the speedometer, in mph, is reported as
90 mph
